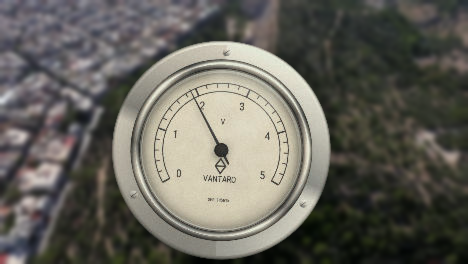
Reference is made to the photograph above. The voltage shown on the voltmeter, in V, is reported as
1.9 V
